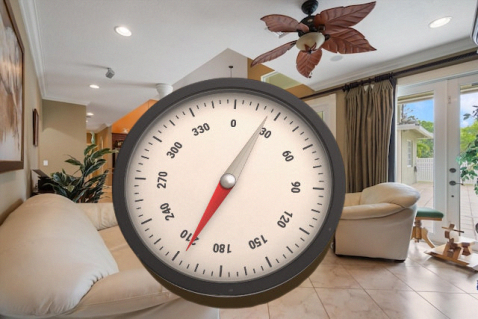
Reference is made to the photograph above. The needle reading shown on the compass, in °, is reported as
205 °
